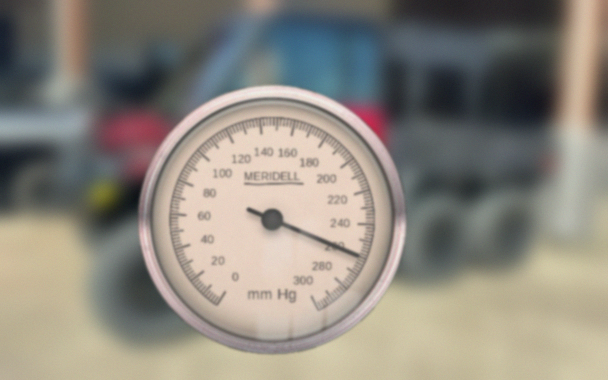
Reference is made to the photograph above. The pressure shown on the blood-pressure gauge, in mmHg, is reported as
260 mmHg
